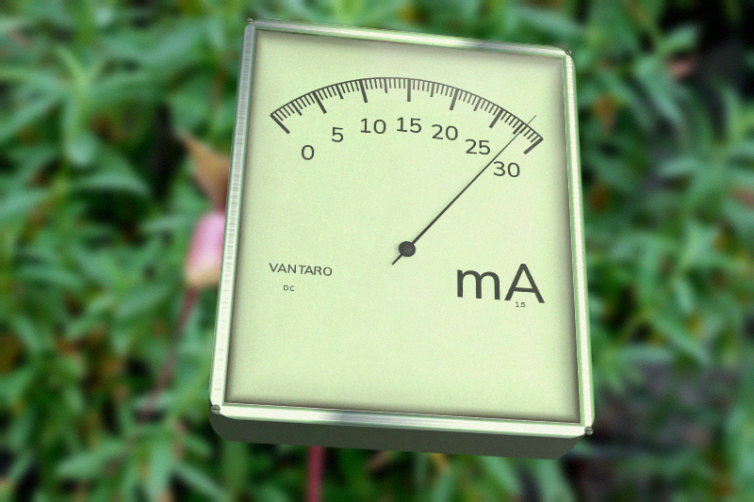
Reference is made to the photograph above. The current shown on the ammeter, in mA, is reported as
28 mA
